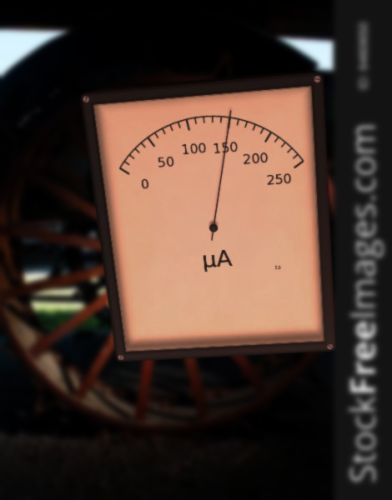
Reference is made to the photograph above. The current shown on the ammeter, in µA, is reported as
150 µA
